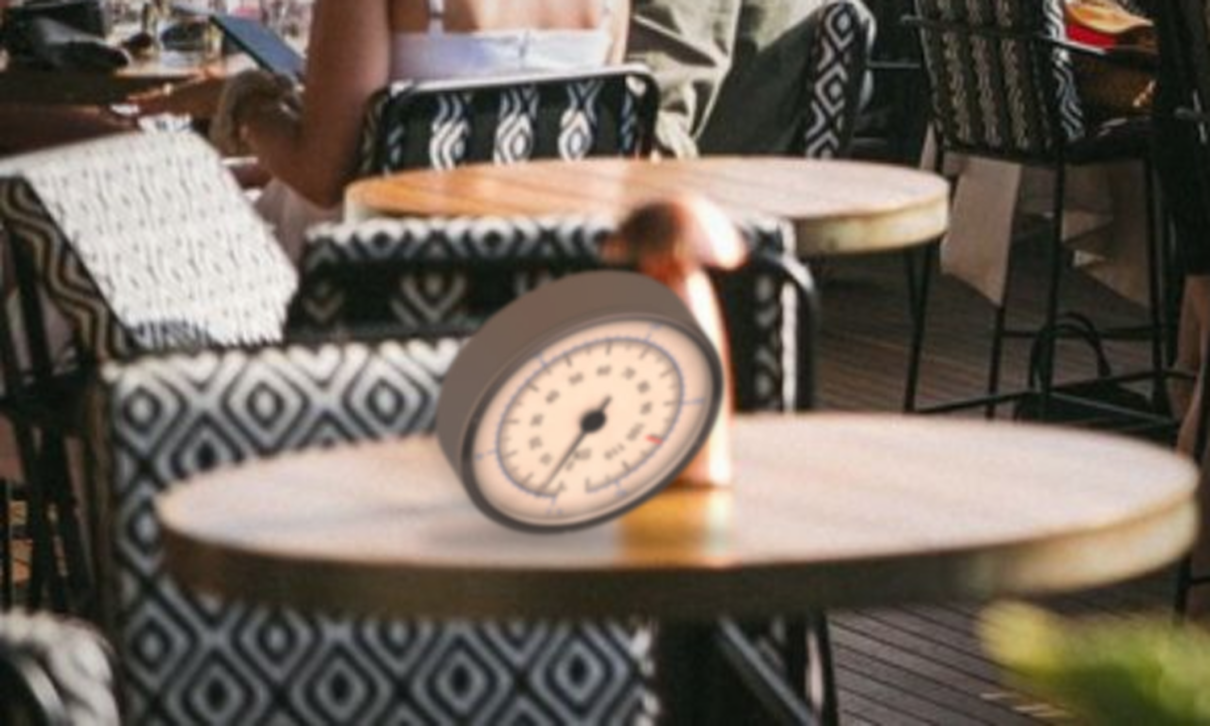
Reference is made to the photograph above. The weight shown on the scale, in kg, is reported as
5 kg
